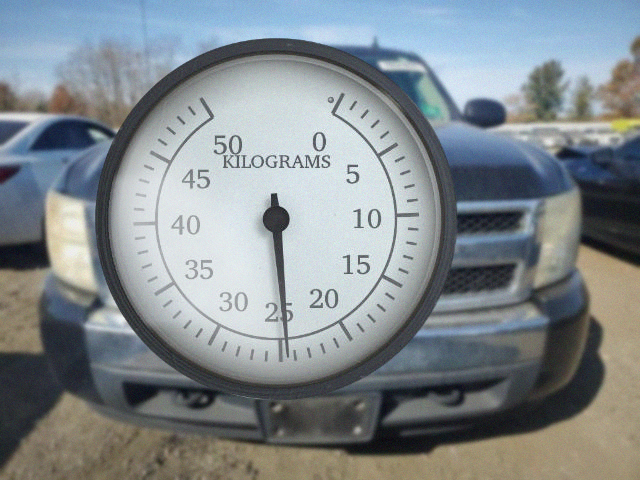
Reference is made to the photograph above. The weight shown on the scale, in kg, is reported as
24.5 kg
